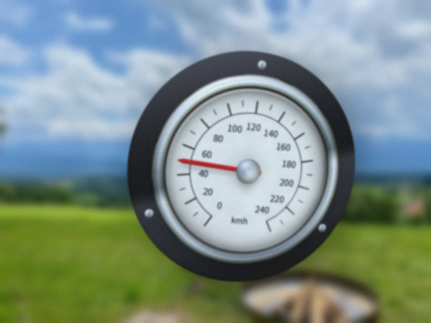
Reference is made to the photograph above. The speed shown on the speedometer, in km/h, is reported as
50 km/h
